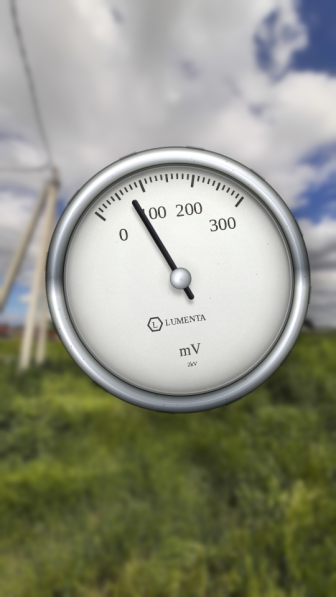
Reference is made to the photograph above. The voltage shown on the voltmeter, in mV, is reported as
70 mV
